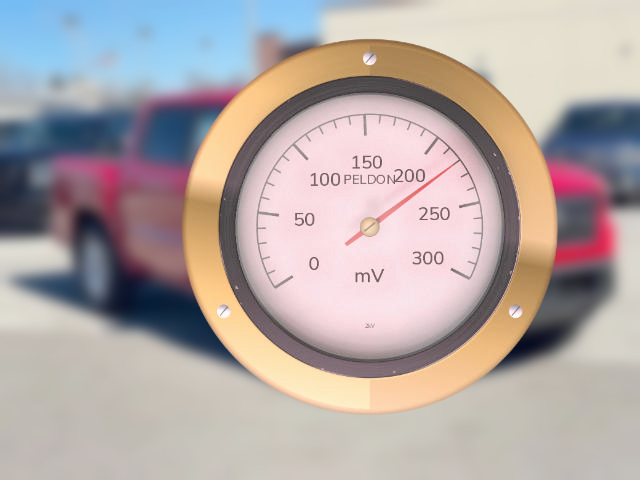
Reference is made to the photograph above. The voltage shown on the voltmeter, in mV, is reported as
220 mV
